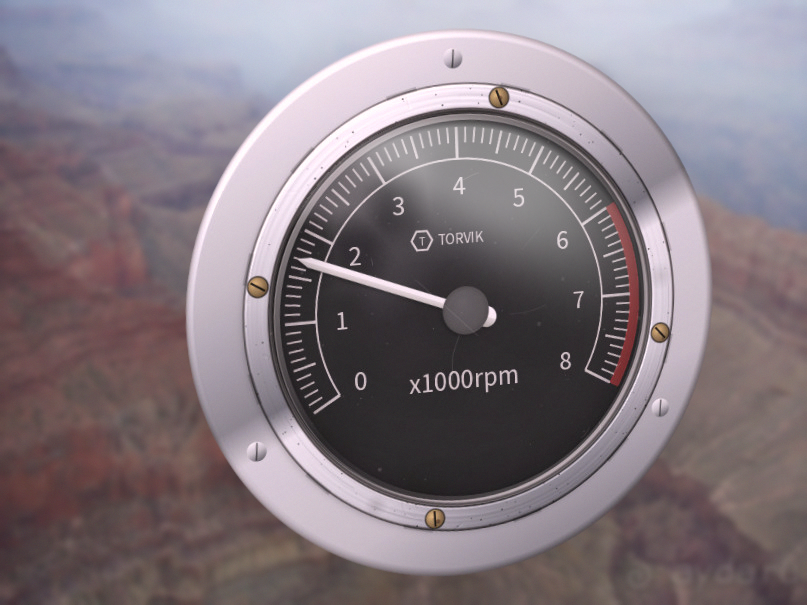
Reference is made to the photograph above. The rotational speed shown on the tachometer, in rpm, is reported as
1700 rpm
